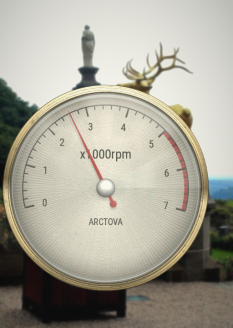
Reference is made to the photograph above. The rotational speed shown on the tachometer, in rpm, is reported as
2600 rpm
